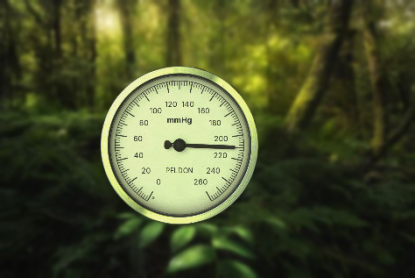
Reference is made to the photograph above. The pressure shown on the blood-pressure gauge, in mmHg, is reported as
210 mmHg
